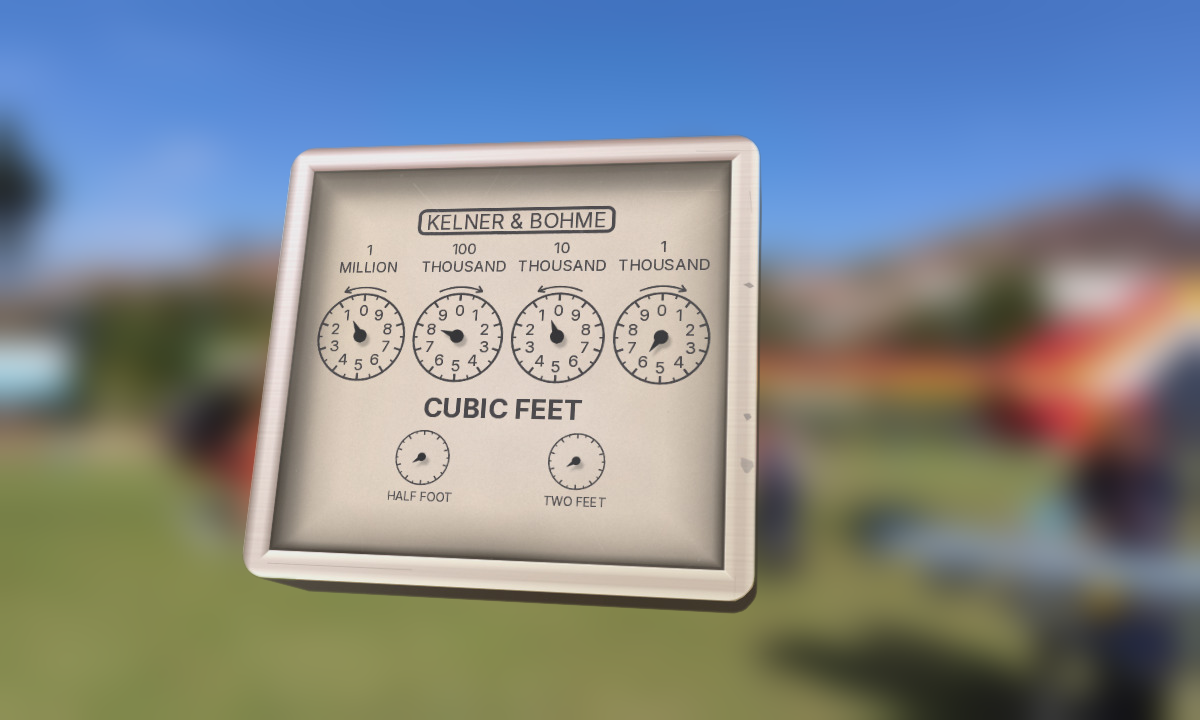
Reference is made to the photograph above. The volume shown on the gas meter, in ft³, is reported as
80600 ft³
